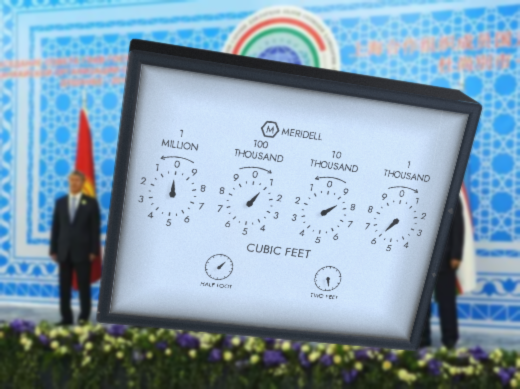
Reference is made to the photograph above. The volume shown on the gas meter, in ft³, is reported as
8600 ft³
